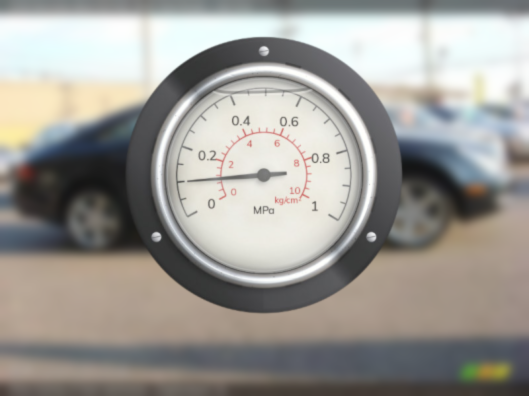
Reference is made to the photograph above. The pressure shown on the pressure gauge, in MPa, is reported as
0.1 MPa
